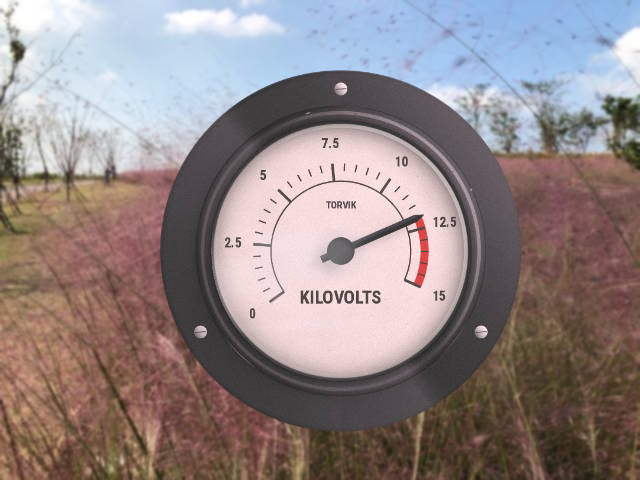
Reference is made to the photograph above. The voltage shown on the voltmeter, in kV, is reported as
12 kV
